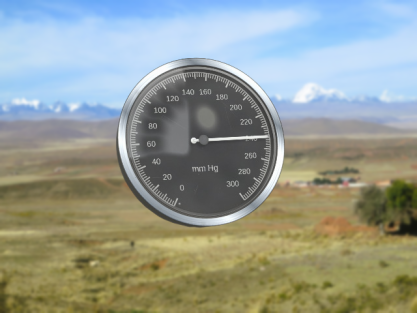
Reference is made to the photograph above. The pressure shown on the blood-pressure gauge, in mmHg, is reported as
240 mmHg
